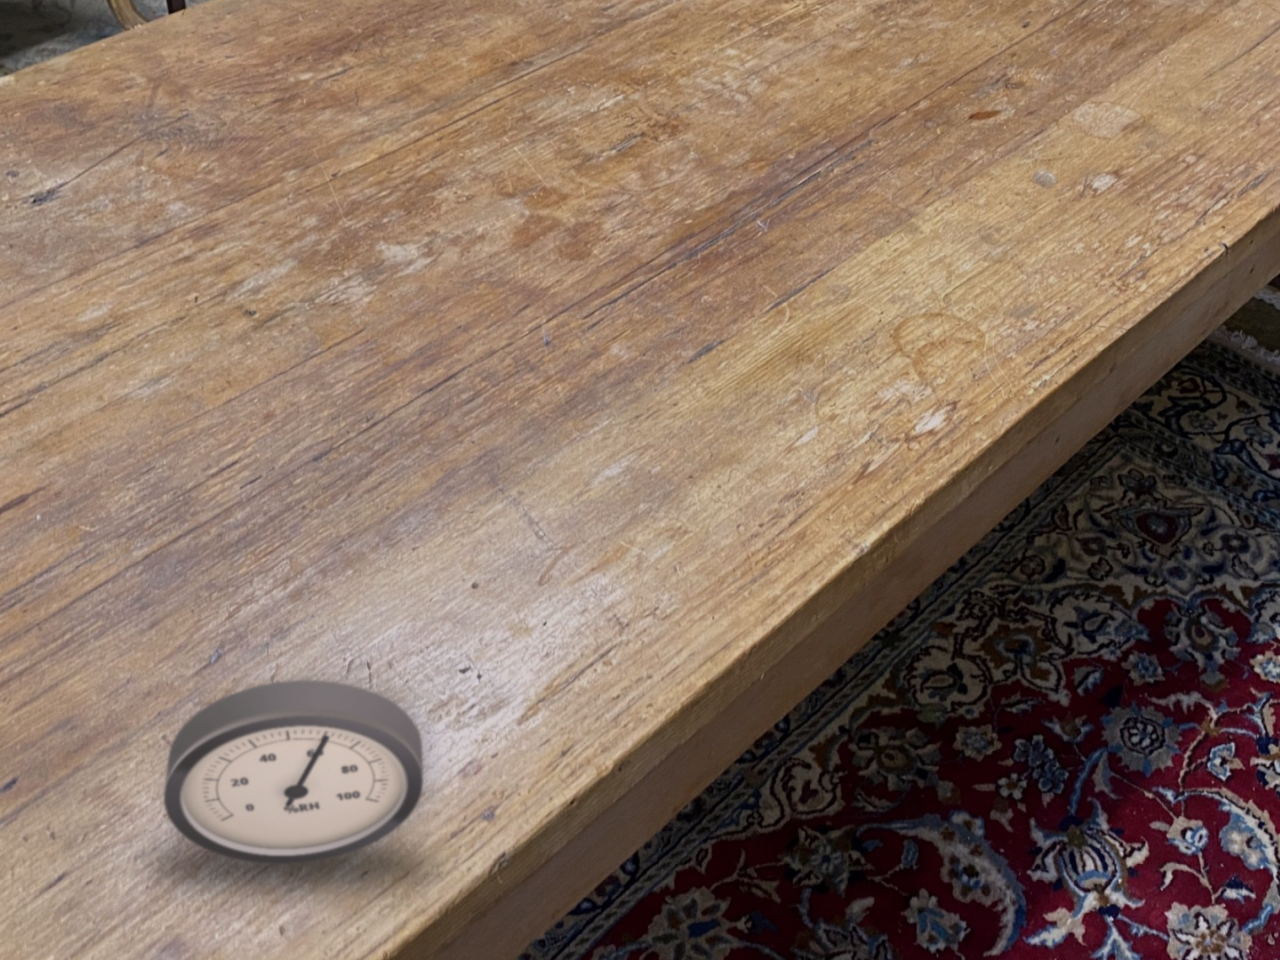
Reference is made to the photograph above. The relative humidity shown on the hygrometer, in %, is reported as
60 %
